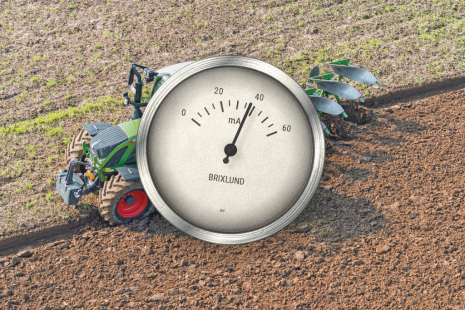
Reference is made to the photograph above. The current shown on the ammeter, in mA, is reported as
37.5 mA
